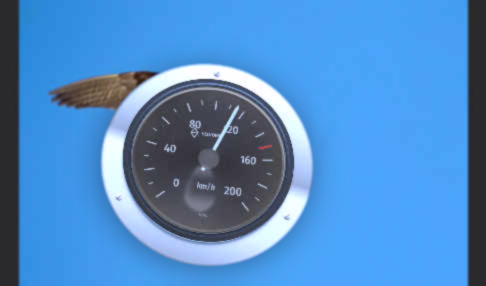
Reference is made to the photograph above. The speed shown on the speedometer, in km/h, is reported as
115 km/h
